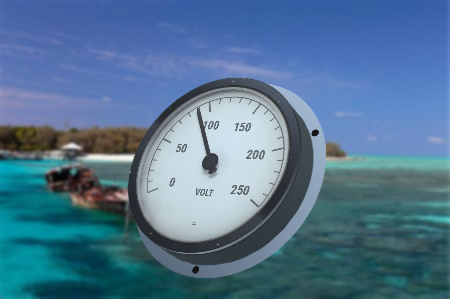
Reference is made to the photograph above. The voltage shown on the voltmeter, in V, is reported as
90 V
